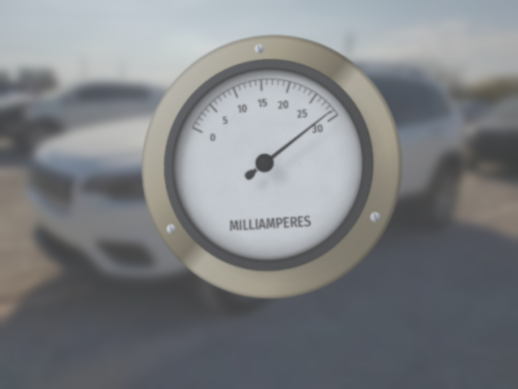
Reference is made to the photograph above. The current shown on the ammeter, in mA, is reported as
29 mA
